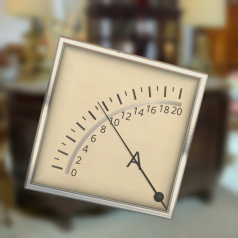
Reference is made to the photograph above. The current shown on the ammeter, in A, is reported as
9.5 A
